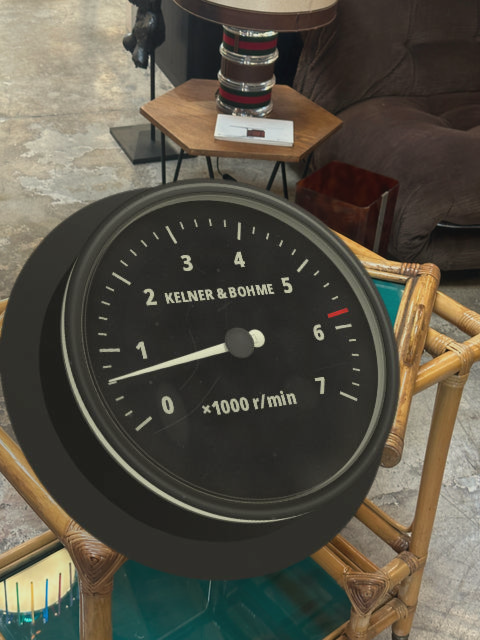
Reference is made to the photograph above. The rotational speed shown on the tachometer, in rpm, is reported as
600 rpm
